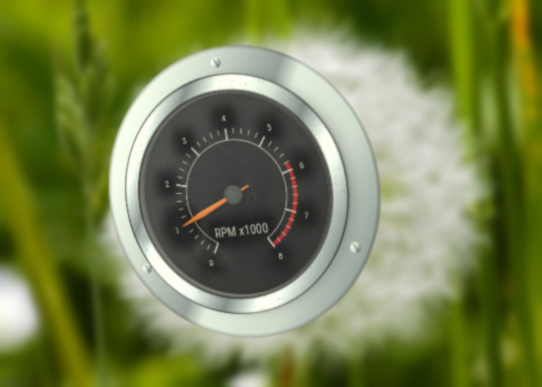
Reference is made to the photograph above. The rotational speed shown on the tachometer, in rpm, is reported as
1000 rpm
